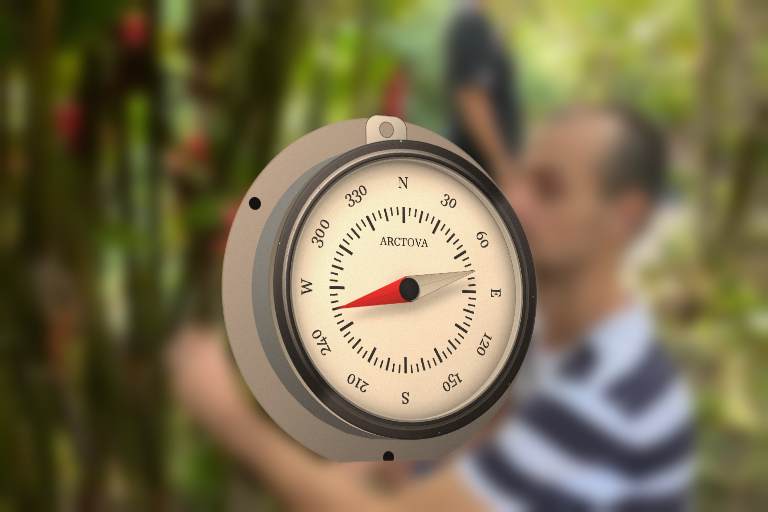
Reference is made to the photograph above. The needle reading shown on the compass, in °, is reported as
255 °
